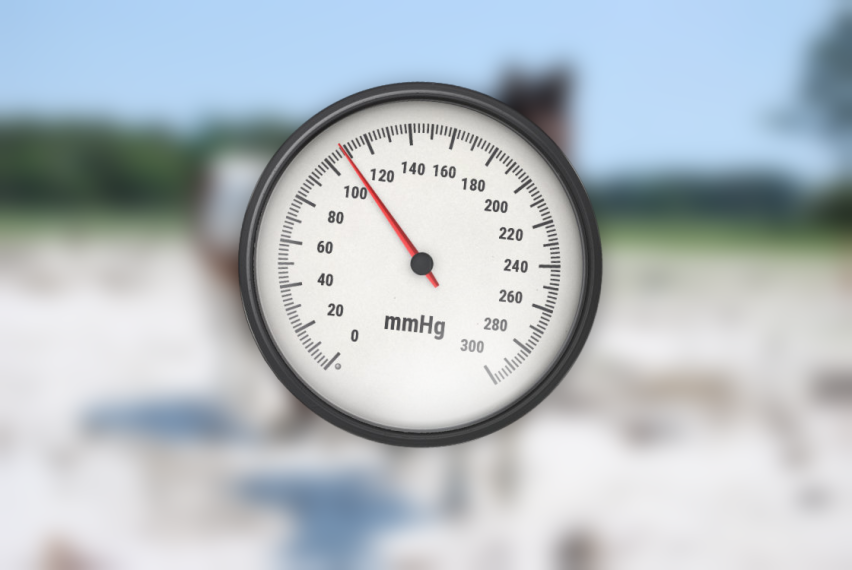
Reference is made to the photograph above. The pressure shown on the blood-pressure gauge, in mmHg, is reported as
108 mmHg
